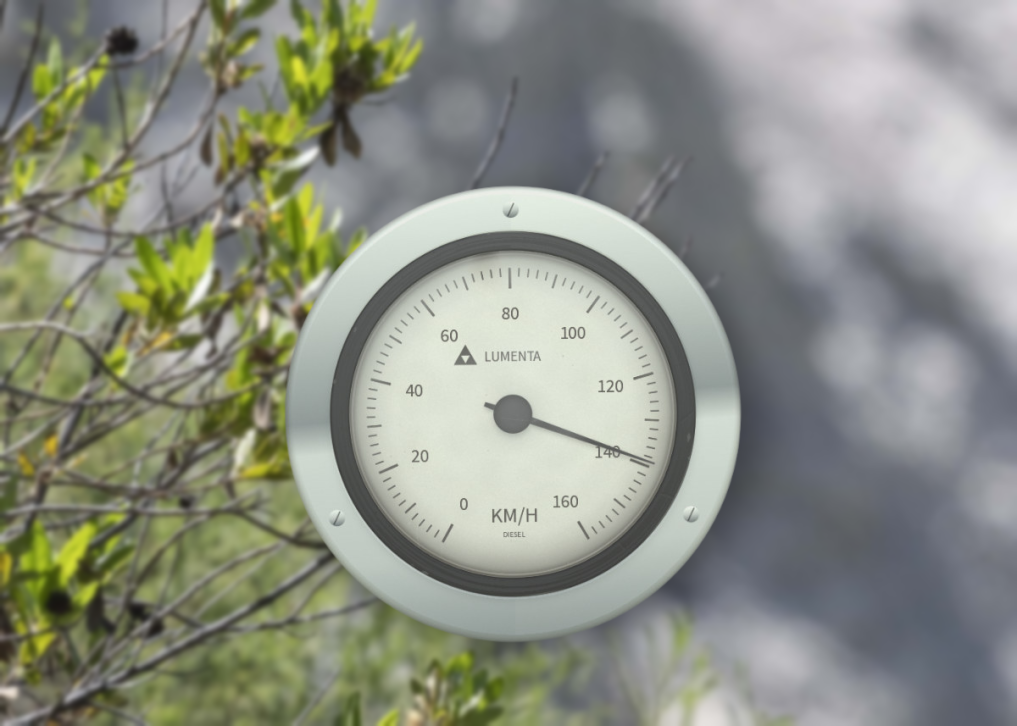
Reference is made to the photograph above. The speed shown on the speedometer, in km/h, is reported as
139 km/h
